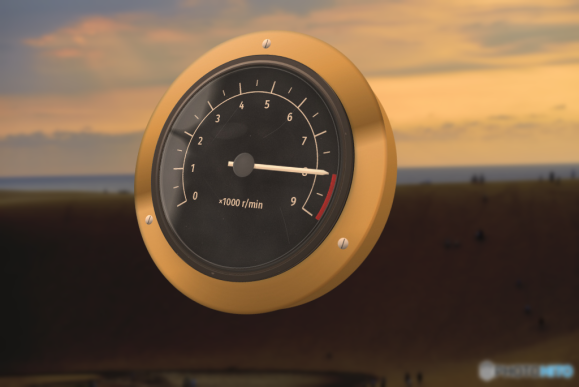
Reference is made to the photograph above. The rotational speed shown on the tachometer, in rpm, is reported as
8000 rpm
